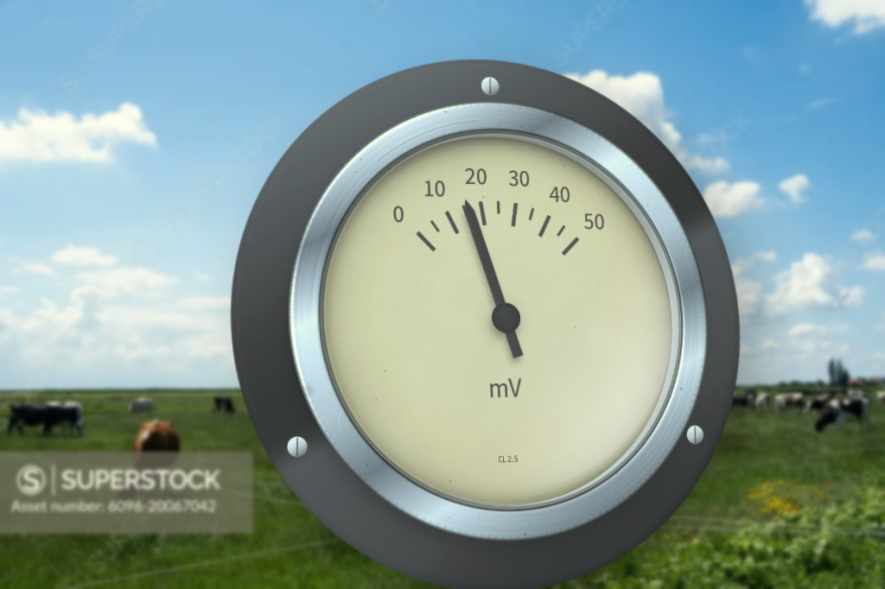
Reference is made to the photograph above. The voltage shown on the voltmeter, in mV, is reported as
15 mV
